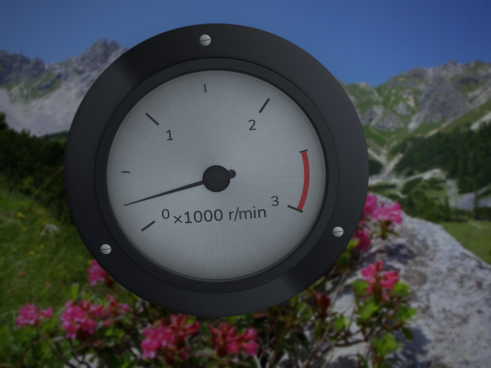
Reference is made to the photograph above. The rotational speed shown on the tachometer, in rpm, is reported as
250 rpm
